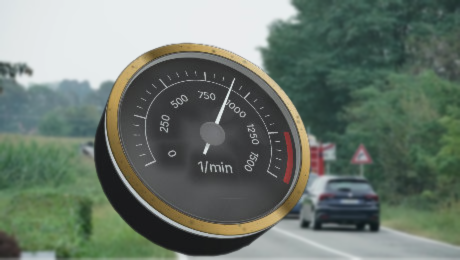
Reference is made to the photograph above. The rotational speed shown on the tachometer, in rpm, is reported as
900 rpm
